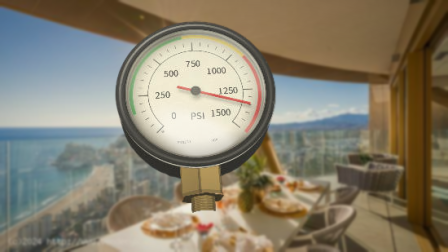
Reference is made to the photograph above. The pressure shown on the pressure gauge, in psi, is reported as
1350 psi
